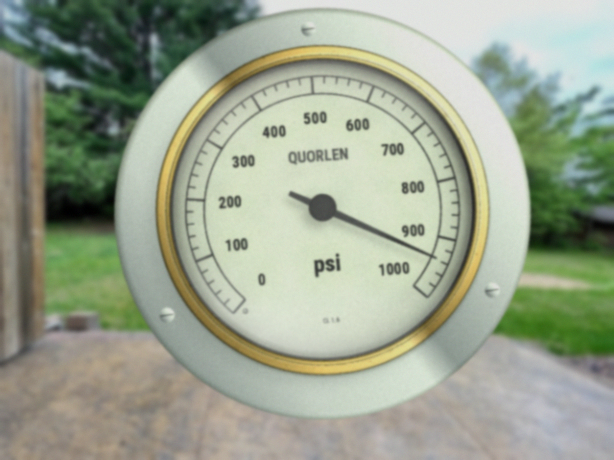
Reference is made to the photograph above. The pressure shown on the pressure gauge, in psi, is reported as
940 psi
